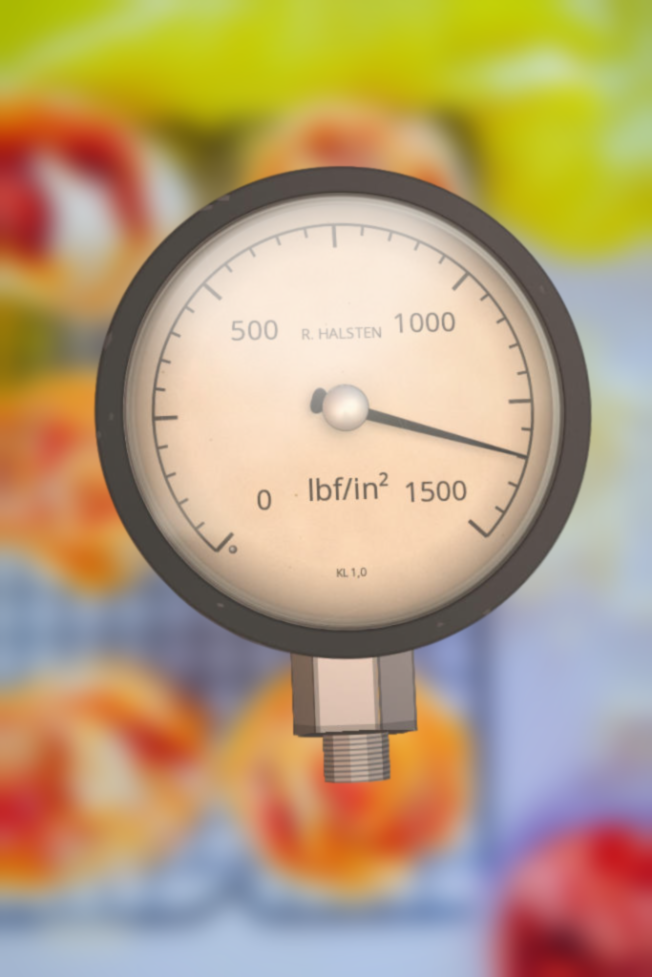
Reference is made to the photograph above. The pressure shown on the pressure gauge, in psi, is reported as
1350 psi
